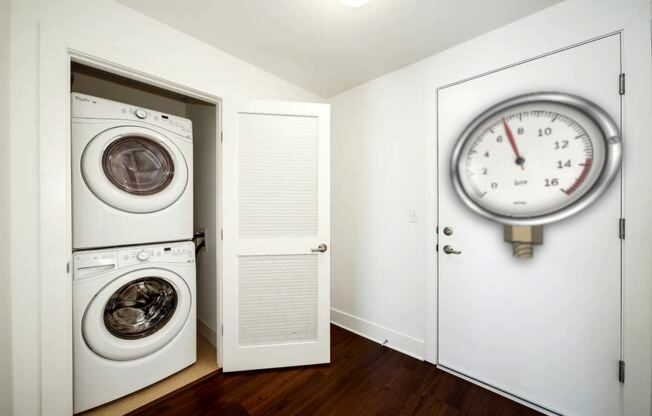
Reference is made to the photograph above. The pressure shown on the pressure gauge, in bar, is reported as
7 bar
